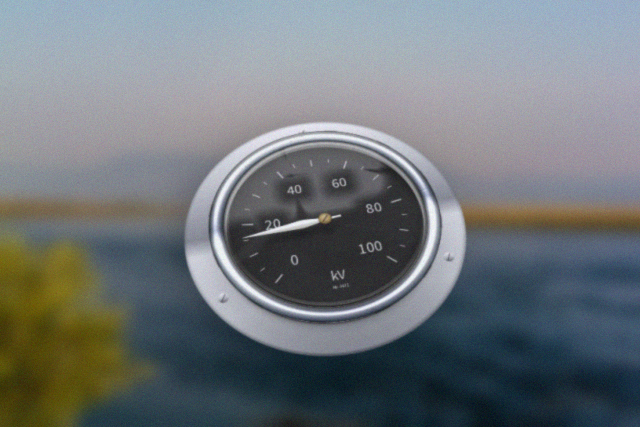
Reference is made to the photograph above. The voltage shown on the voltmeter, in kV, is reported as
15 kV
